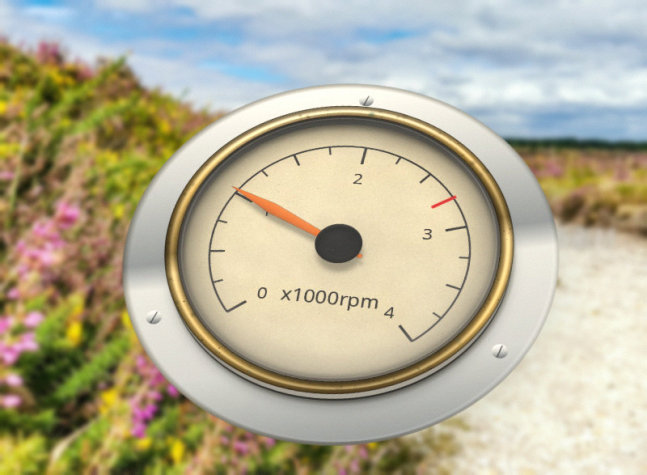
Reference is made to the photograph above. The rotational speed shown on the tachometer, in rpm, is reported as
1000 rpm
